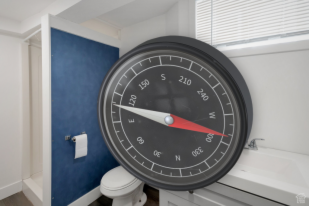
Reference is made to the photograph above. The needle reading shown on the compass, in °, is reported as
290 °
